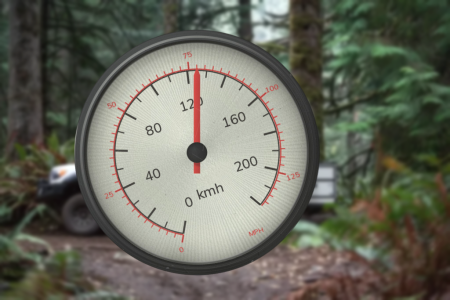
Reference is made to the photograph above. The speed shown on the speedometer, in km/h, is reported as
125 km/h
